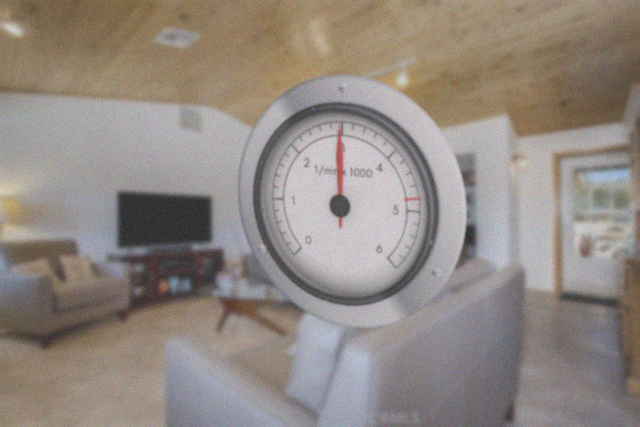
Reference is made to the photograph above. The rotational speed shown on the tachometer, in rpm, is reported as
3000 rpm
